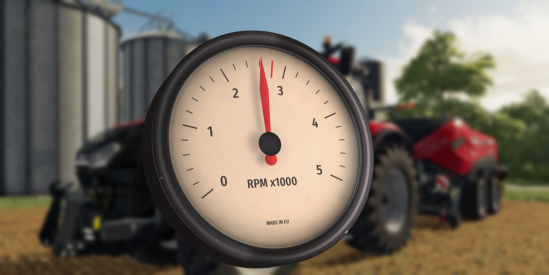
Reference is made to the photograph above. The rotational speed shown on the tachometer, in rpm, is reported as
2600 rpm
